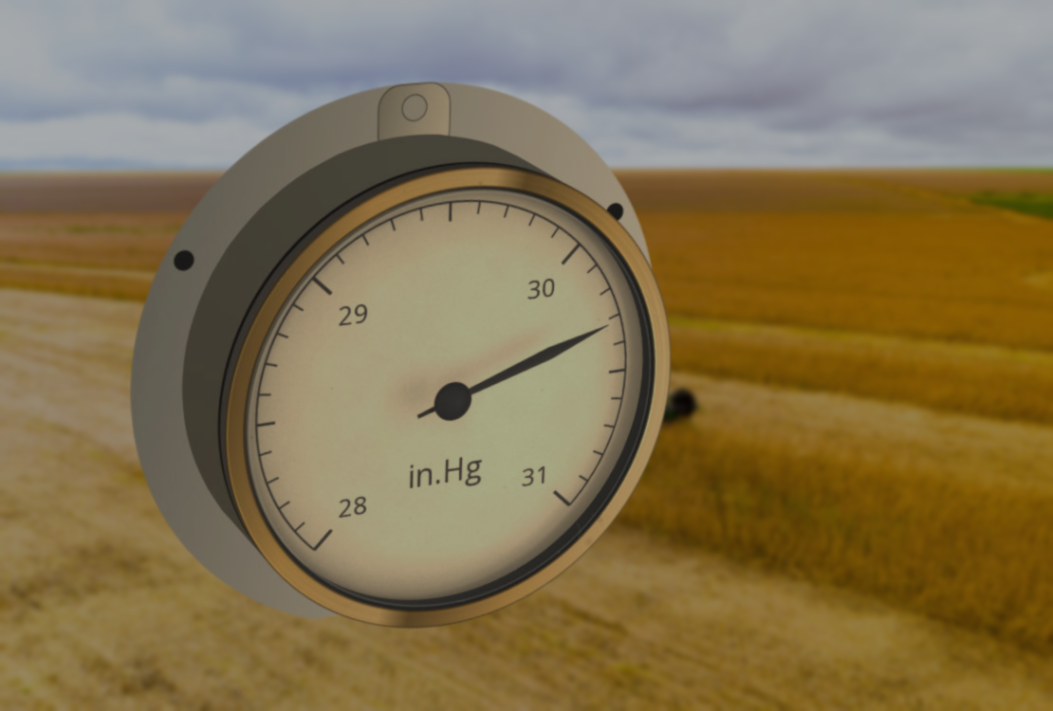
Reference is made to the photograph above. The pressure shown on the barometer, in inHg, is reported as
30.3 inHg
